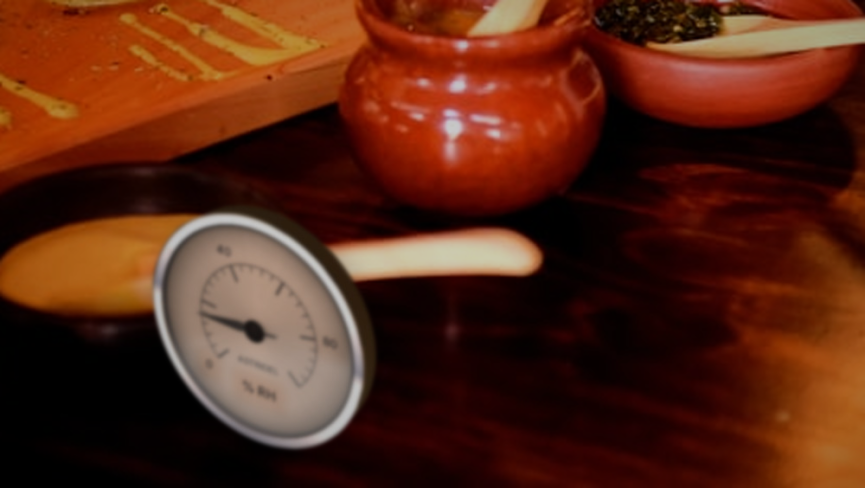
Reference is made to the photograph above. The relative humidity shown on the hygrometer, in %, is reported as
16 %
